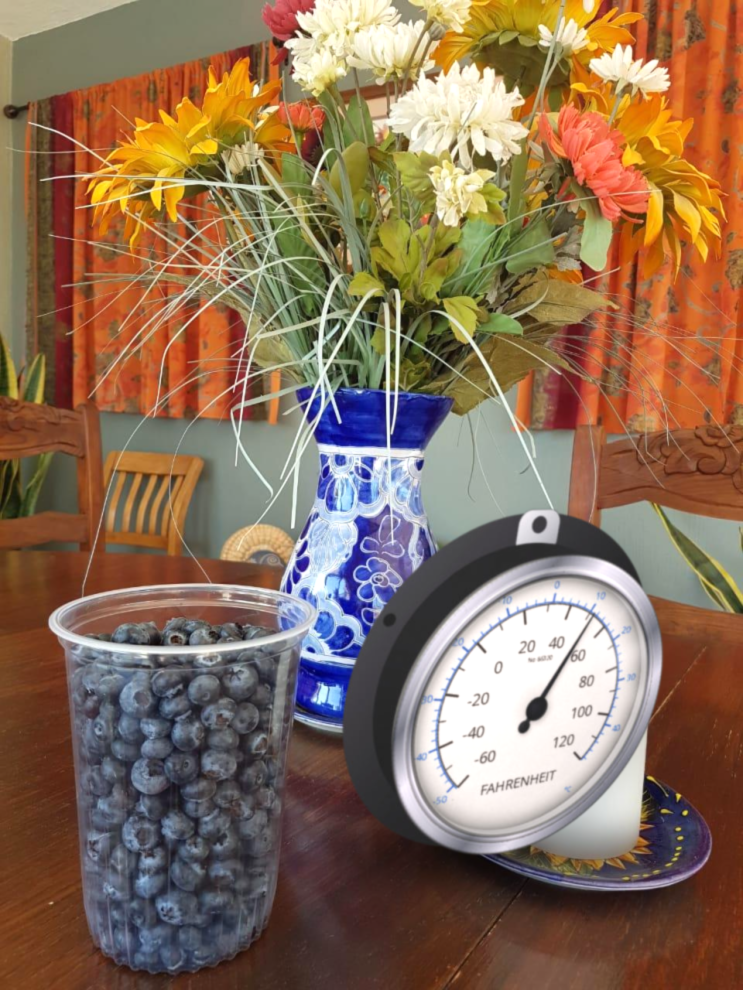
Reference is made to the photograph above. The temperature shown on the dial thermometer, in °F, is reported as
50 °F
